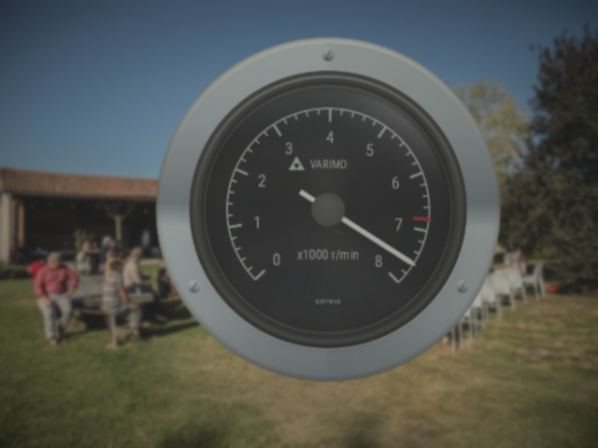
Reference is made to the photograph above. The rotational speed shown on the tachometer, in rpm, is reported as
7600 rpm
